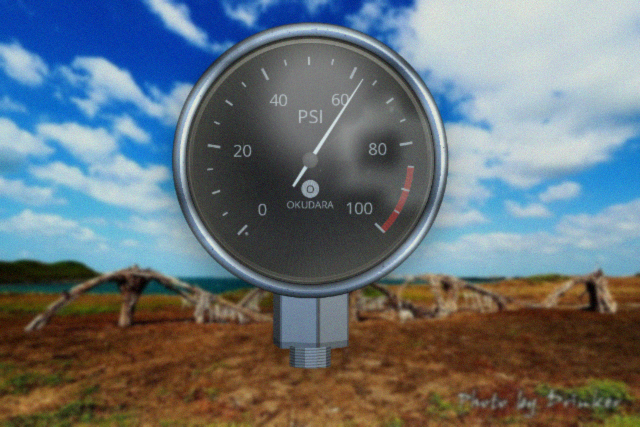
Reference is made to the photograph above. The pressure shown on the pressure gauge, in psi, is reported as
62.5 psi
